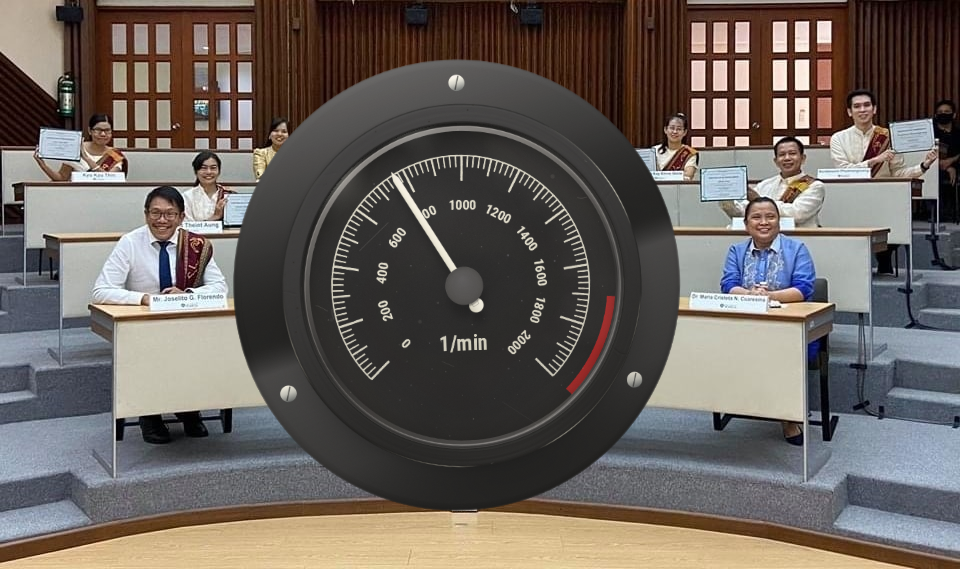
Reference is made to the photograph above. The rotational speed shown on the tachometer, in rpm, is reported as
760 rpm
